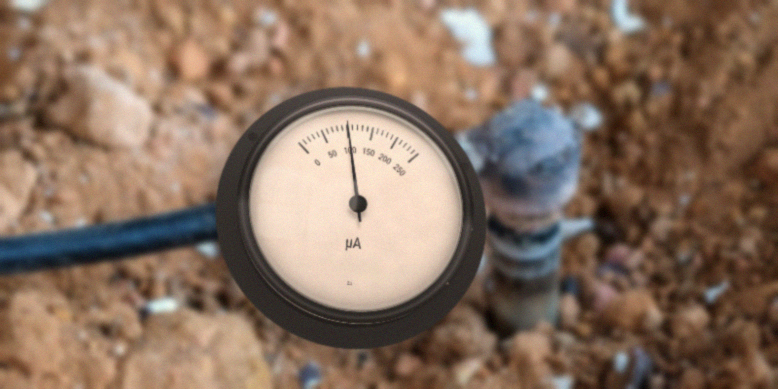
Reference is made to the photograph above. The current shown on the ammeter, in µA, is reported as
100 µA
